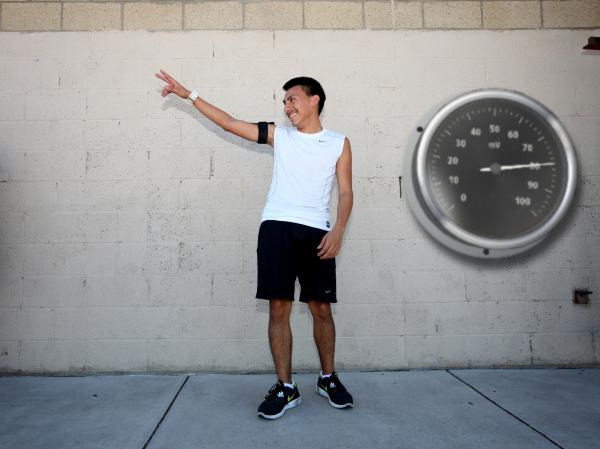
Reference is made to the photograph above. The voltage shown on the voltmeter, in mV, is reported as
80 mV
